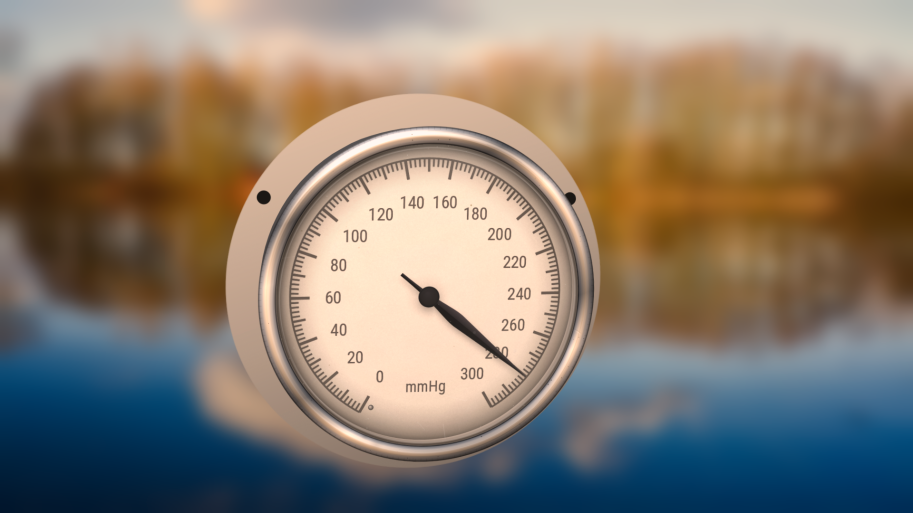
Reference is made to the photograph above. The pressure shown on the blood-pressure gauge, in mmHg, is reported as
280 mmHg
